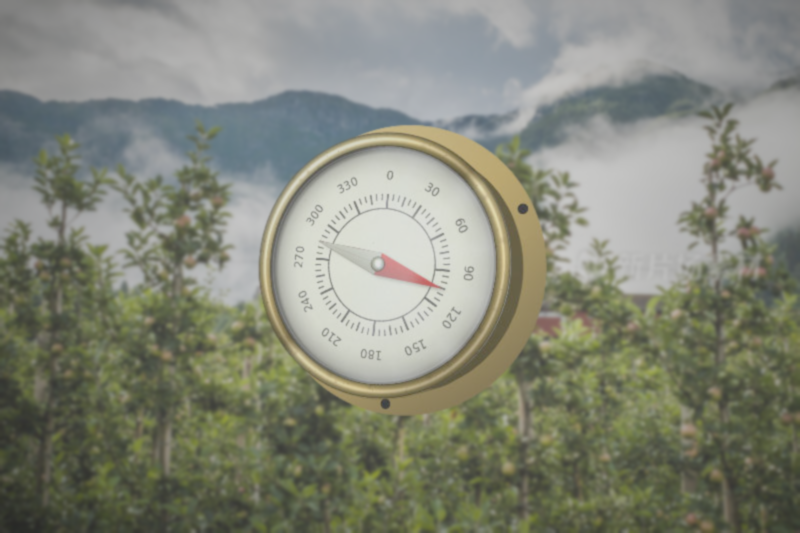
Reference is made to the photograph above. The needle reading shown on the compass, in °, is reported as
105 °
